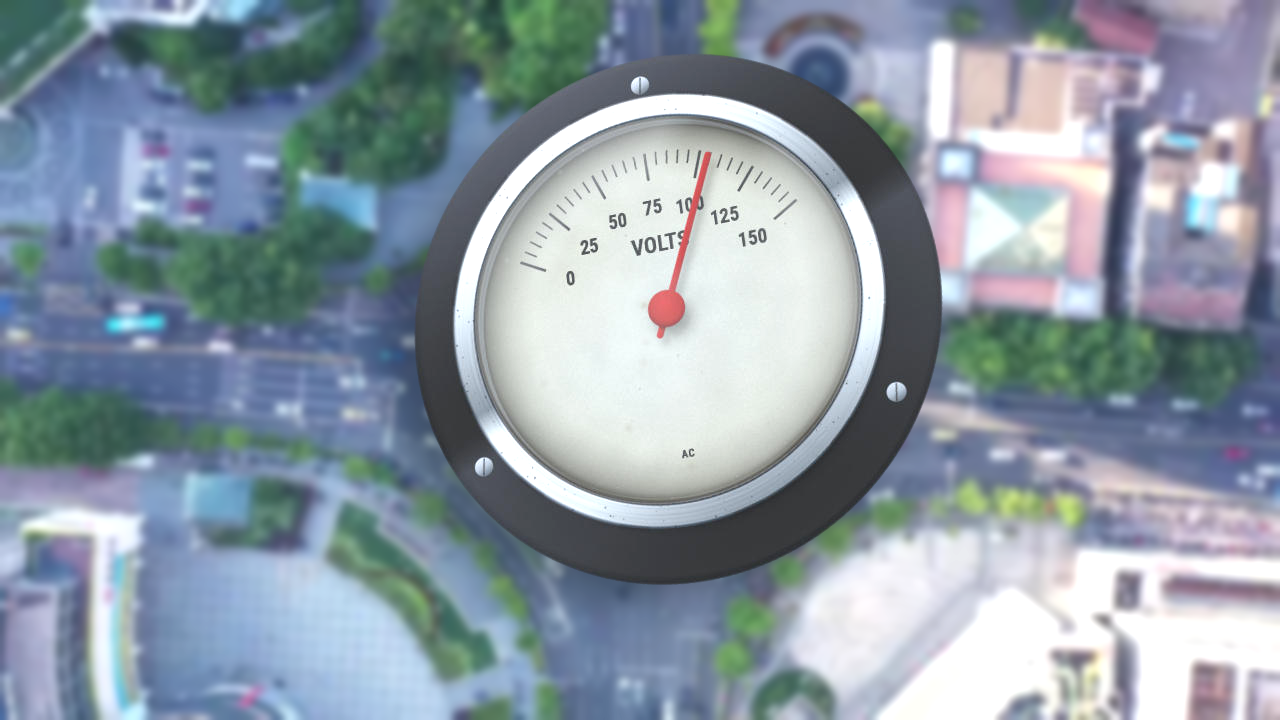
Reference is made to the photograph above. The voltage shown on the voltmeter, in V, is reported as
105 V
